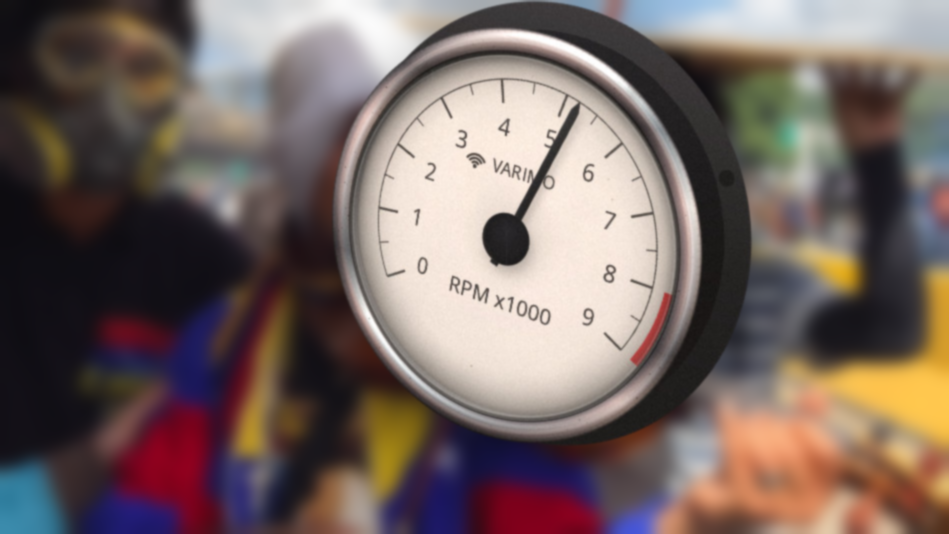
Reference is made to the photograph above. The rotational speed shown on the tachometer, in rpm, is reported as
5250 rpm
